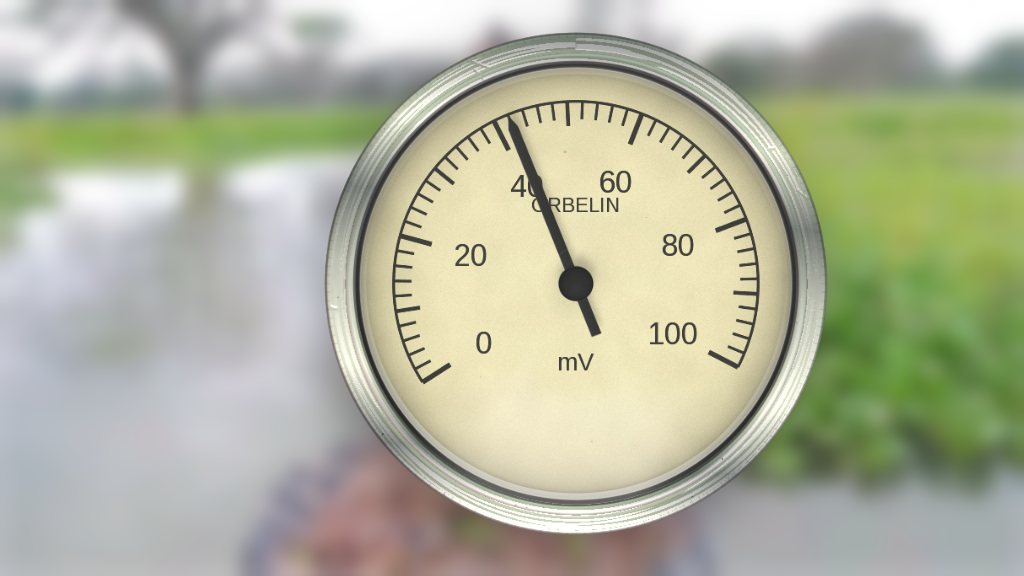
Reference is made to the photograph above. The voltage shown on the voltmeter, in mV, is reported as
42 mV
